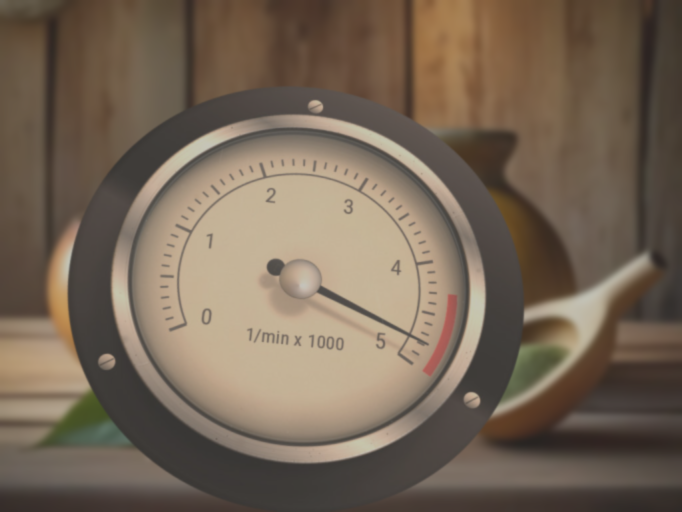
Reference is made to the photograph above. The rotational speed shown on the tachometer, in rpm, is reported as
4800 rpm
